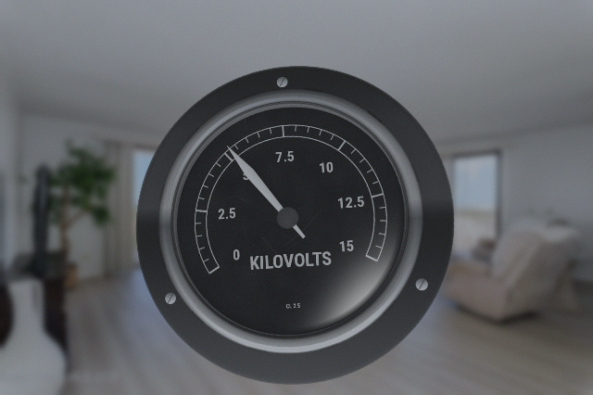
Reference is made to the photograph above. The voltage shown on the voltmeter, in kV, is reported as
5.25 kV
